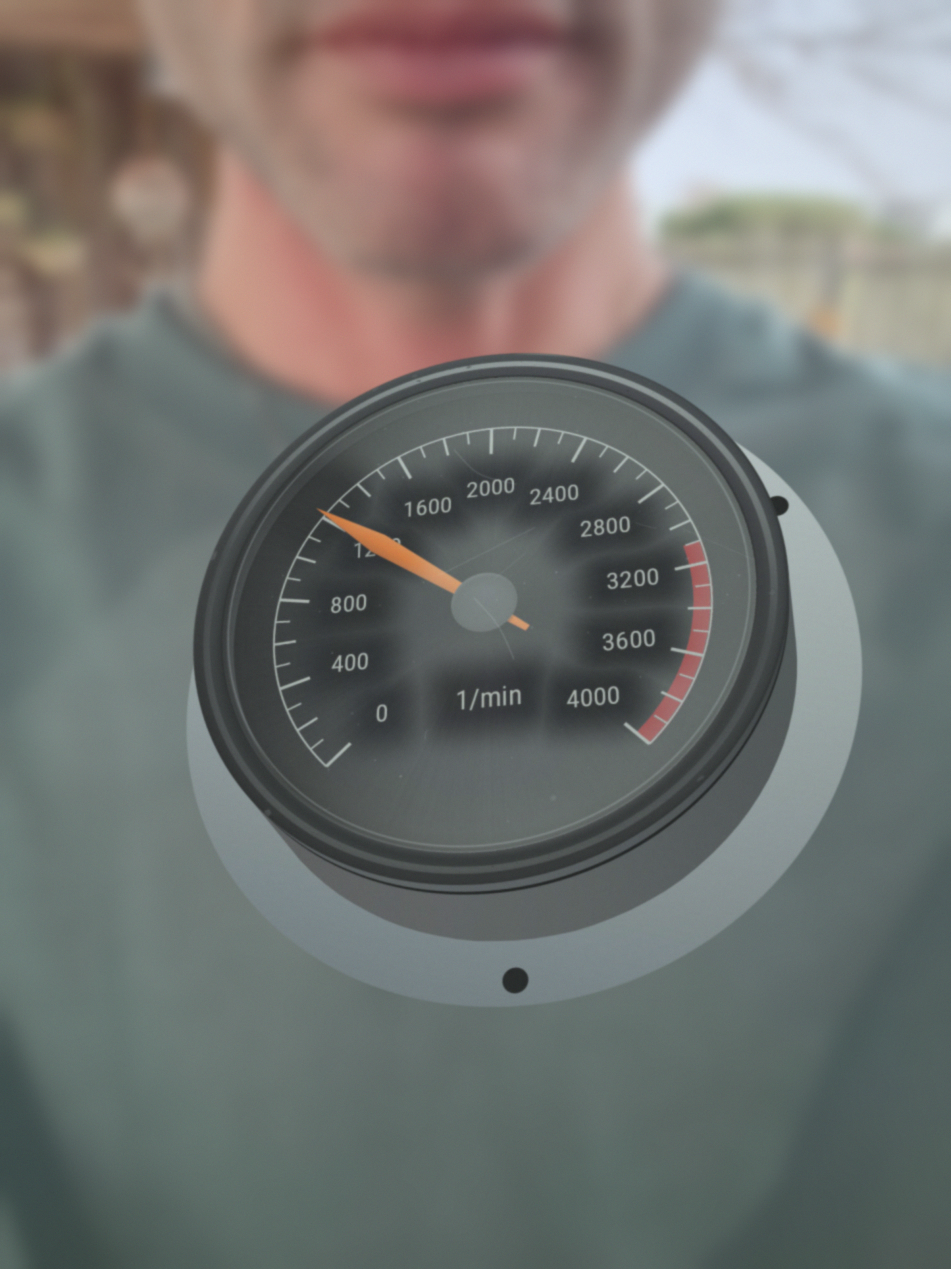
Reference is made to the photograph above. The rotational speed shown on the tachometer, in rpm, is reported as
1200 rpm
